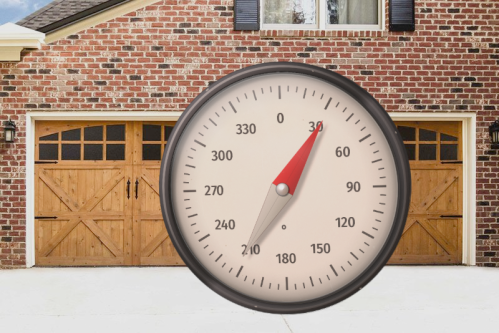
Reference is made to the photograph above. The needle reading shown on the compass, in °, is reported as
32.5 °
